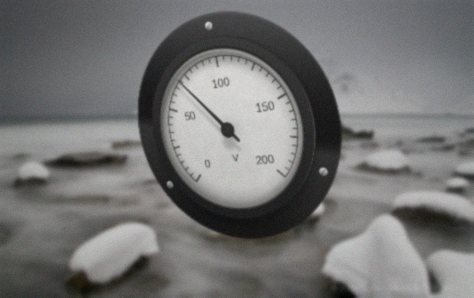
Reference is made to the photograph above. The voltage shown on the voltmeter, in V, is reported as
70 V
